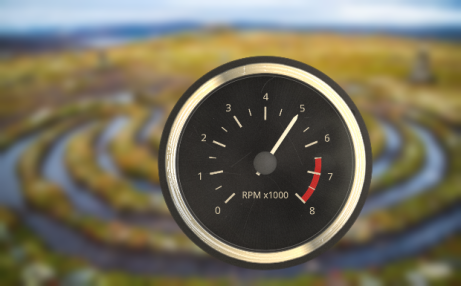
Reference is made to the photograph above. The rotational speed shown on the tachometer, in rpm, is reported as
5000 rpm
